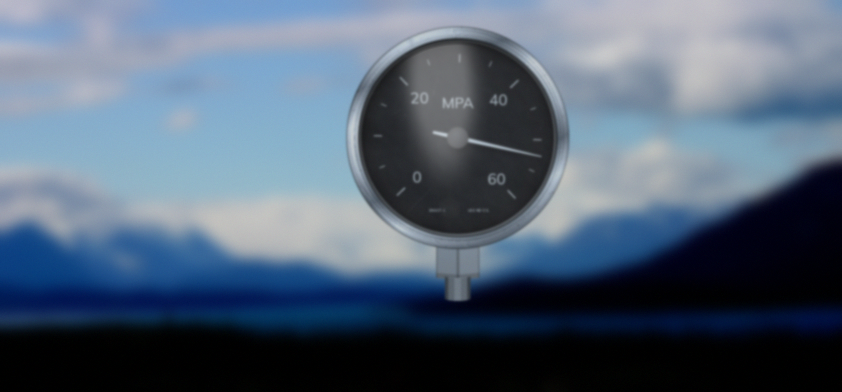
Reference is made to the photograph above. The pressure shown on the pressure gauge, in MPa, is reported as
52.5 MPa
